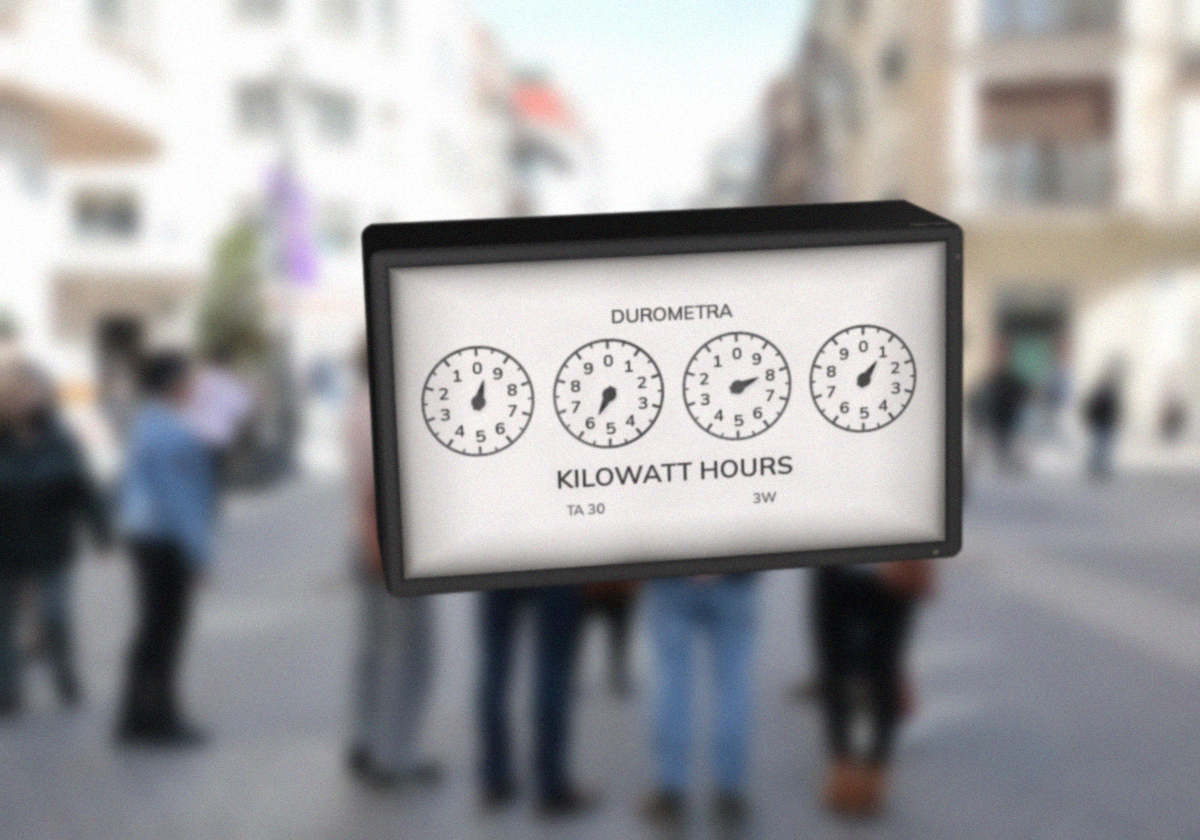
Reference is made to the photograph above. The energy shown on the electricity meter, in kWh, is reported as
9581 kWh
